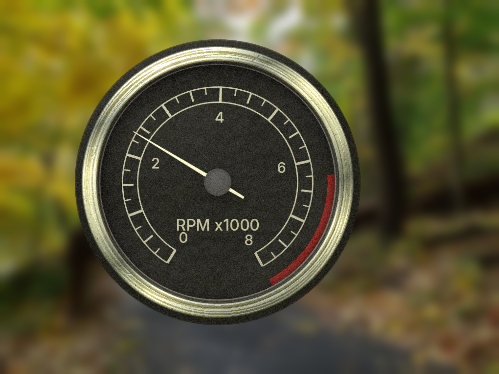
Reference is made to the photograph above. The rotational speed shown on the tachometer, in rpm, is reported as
2375 rpm
